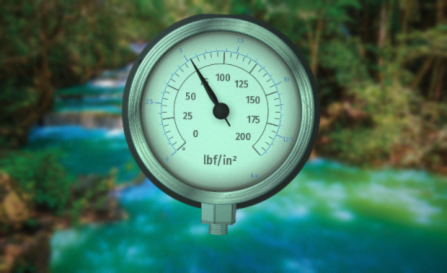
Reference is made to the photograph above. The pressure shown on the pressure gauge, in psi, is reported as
75 psi
